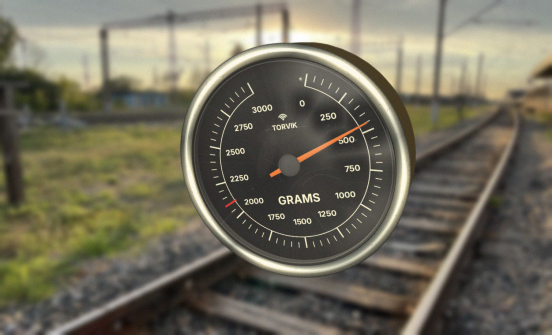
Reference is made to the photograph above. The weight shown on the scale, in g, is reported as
450 g
